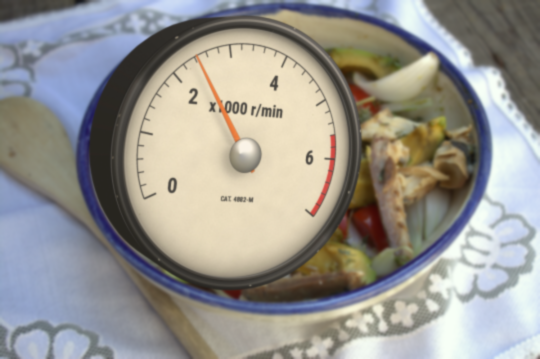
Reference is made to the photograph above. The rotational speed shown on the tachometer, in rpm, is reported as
2400 rpm
